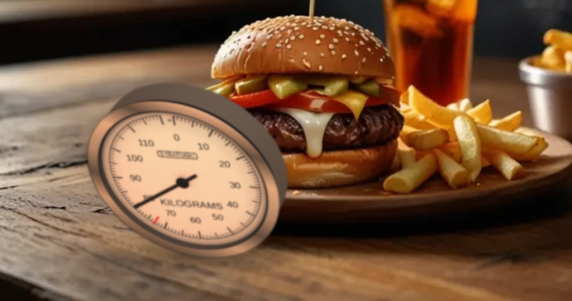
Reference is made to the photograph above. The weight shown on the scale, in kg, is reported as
80 kg
